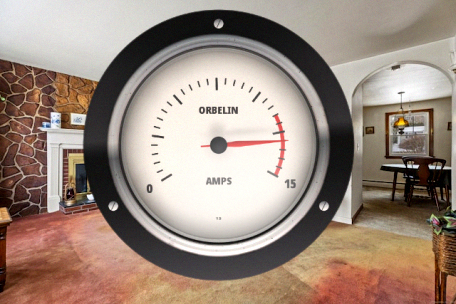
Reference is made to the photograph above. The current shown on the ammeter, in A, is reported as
13 A
